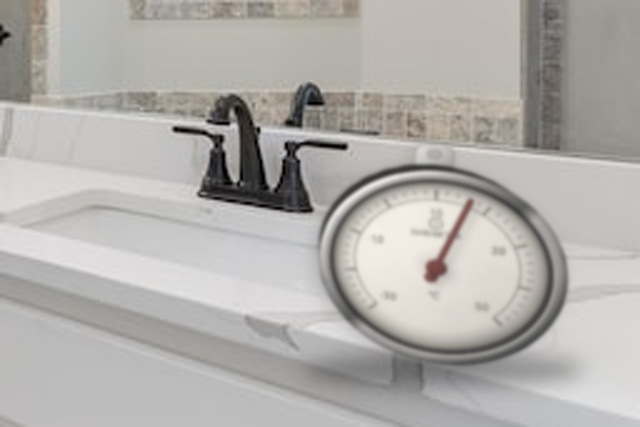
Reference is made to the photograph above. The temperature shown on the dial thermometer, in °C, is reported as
16 °C
